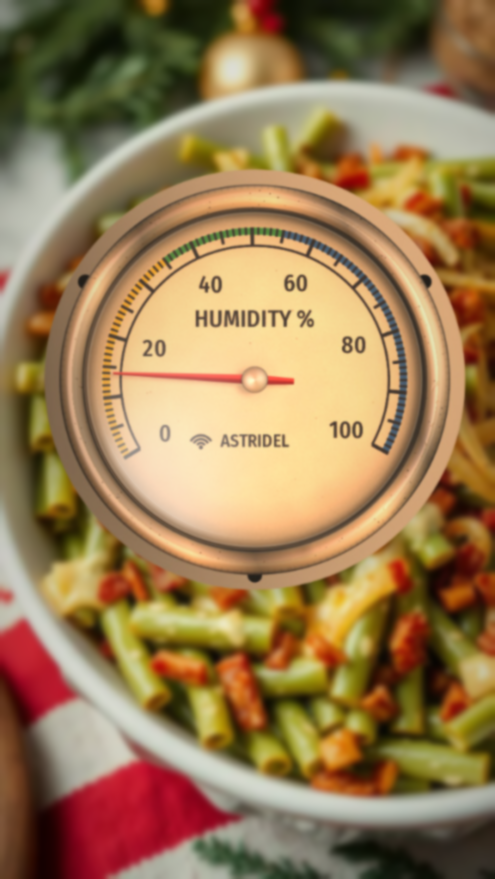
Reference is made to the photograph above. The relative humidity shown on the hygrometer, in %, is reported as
14 %
